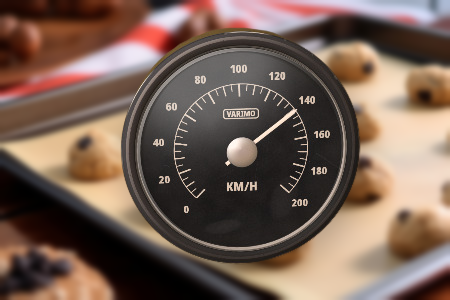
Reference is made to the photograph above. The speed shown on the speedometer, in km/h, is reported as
140 km/h
